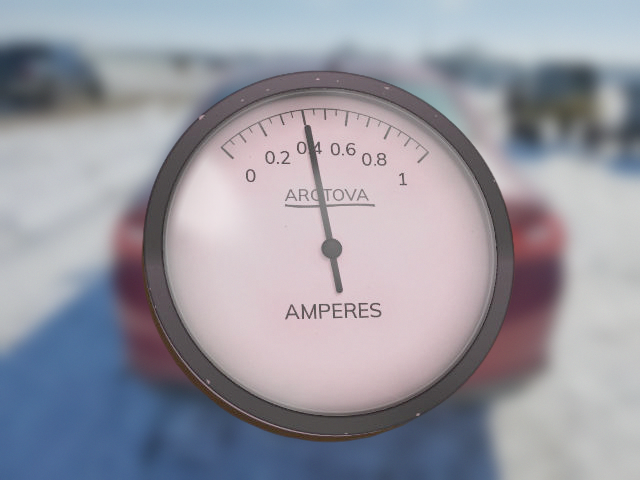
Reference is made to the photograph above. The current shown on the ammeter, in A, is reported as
0.4 A
